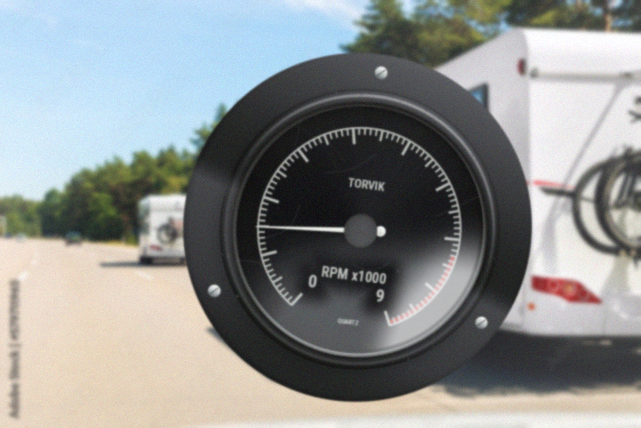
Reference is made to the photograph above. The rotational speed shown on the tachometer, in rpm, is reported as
1500 rpm
